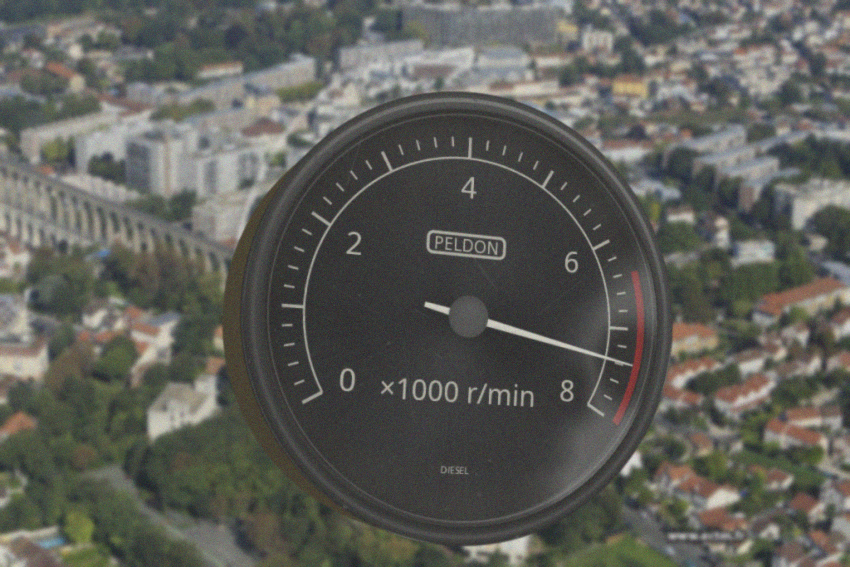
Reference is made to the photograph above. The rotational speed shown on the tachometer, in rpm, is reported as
7400 rpm
